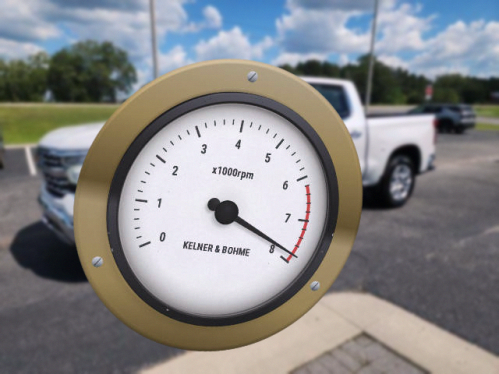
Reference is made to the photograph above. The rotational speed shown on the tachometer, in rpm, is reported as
7800 rpm
